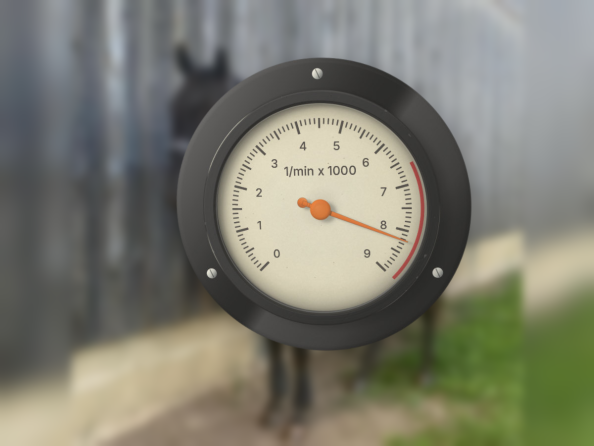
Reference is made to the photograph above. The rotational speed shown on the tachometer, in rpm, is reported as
8200 rpm
